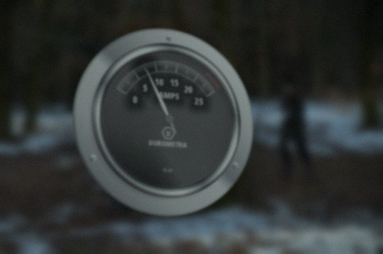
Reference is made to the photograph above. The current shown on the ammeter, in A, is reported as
7.5 A
